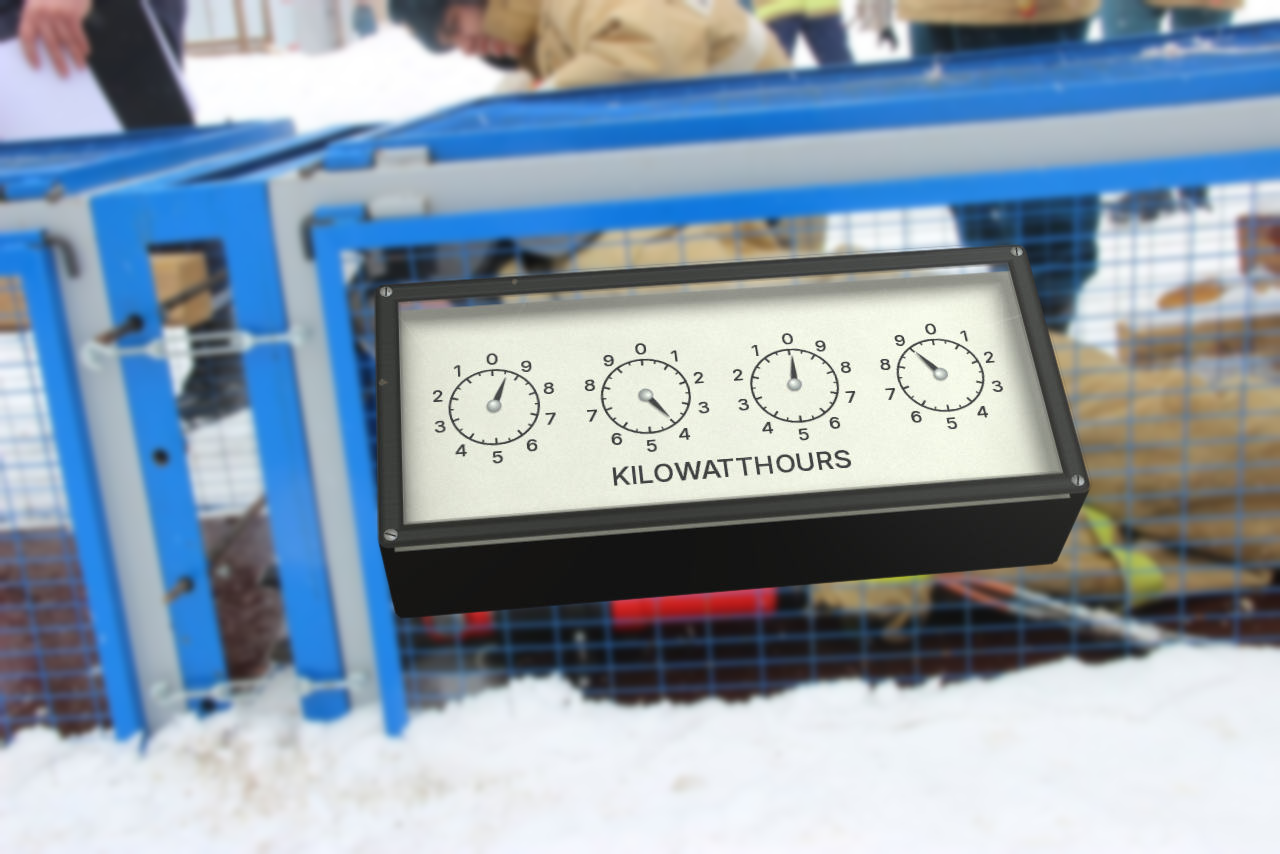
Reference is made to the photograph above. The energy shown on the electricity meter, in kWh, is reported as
9399 kWh
